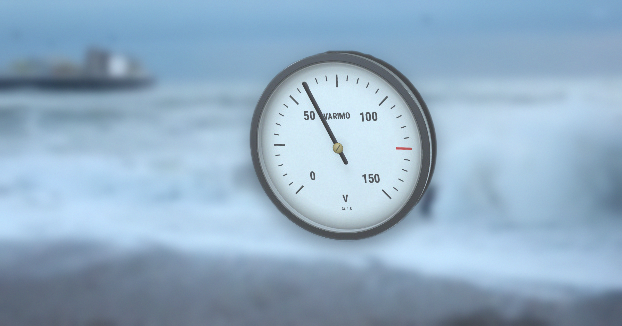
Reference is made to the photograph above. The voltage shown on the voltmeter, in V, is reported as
60 V
